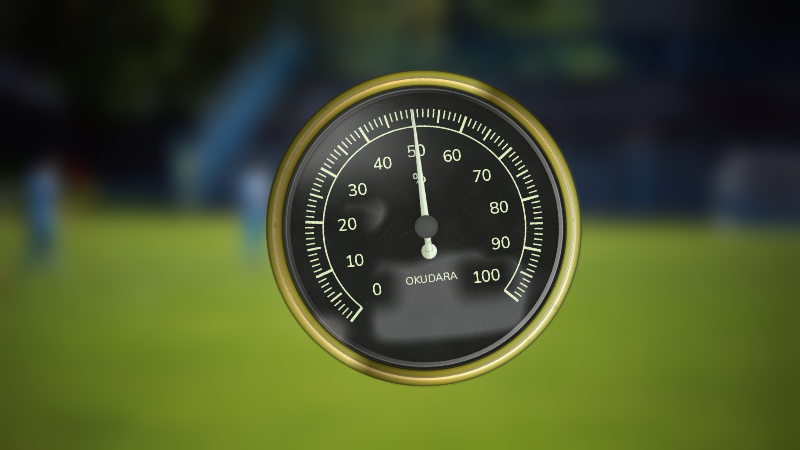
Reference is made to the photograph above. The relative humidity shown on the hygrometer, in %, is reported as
50 %
